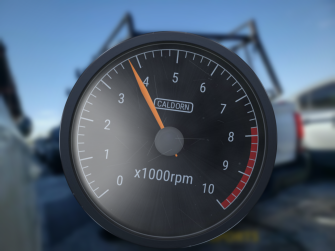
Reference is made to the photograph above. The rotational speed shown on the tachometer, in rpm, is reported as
3800 rpm
